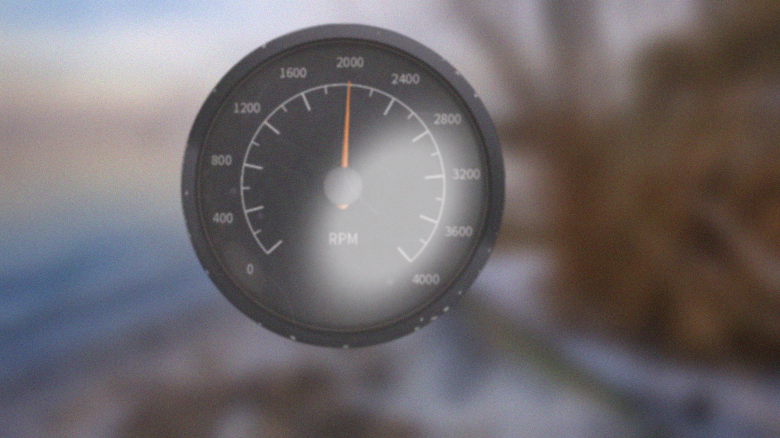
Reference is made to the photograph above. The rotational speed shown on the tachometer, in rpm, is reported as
2000 rpm
